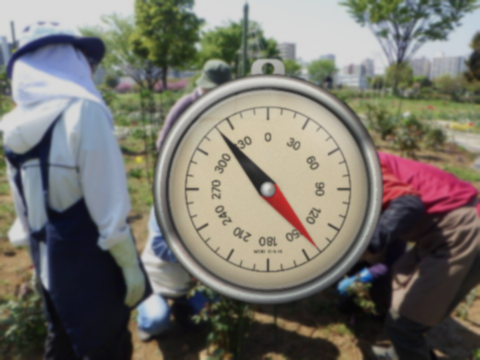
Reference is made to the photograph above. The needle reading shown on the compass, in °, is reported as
140 °
